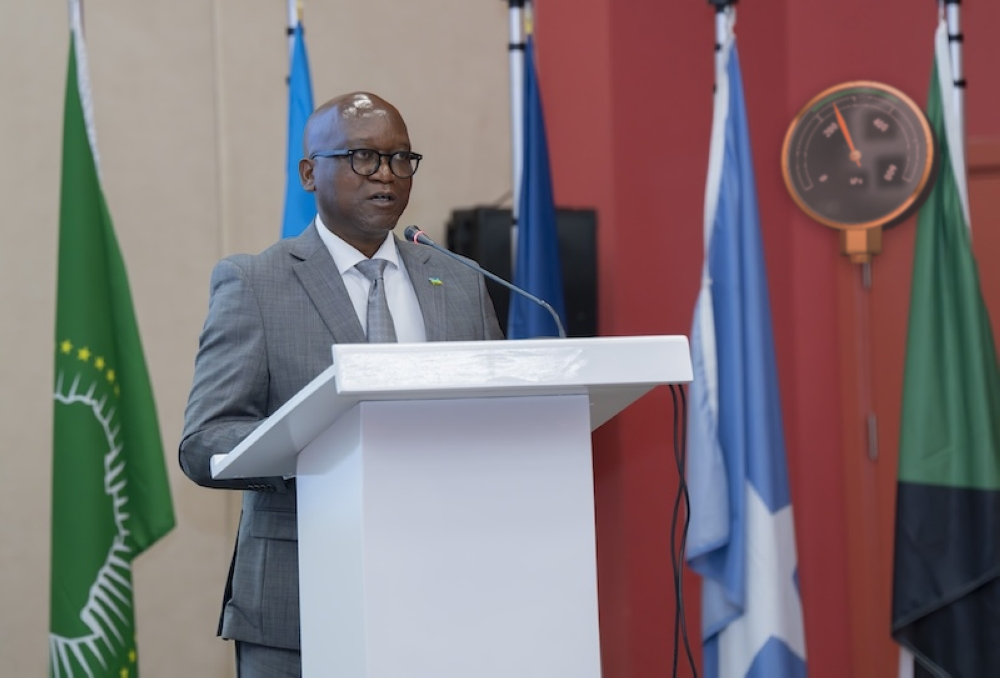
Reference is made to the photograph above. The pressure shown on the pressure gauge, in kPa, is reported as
250 kPa
